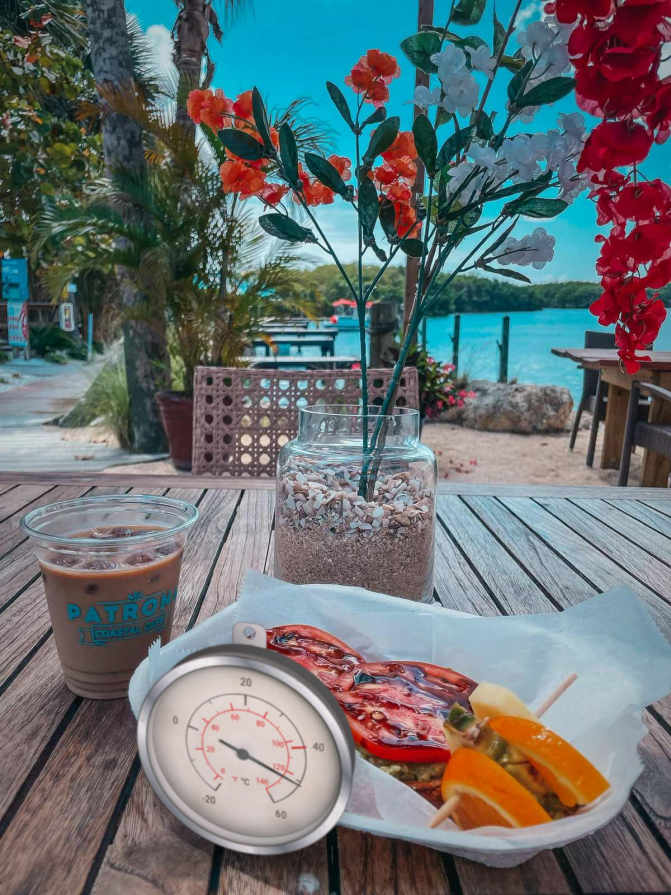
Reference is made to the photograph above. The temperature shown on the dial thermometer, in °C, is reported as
50 °C
